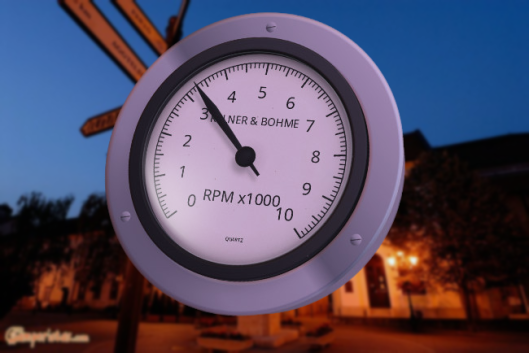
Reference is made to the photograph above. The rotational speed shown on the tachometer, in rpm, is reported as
3300 rpm
